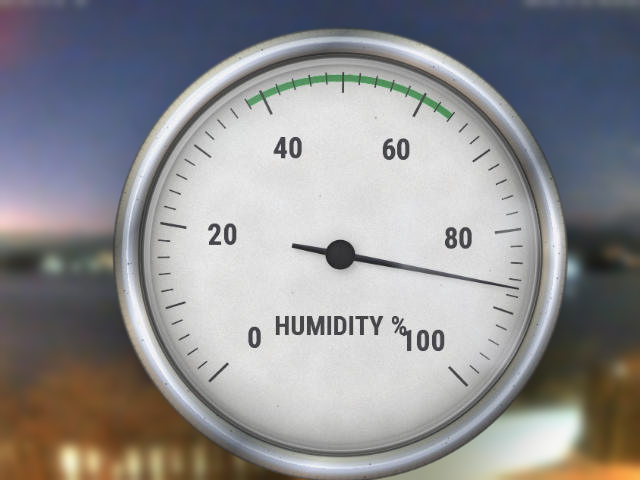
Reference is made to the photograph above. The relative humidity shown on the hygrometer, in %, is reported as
87 %
